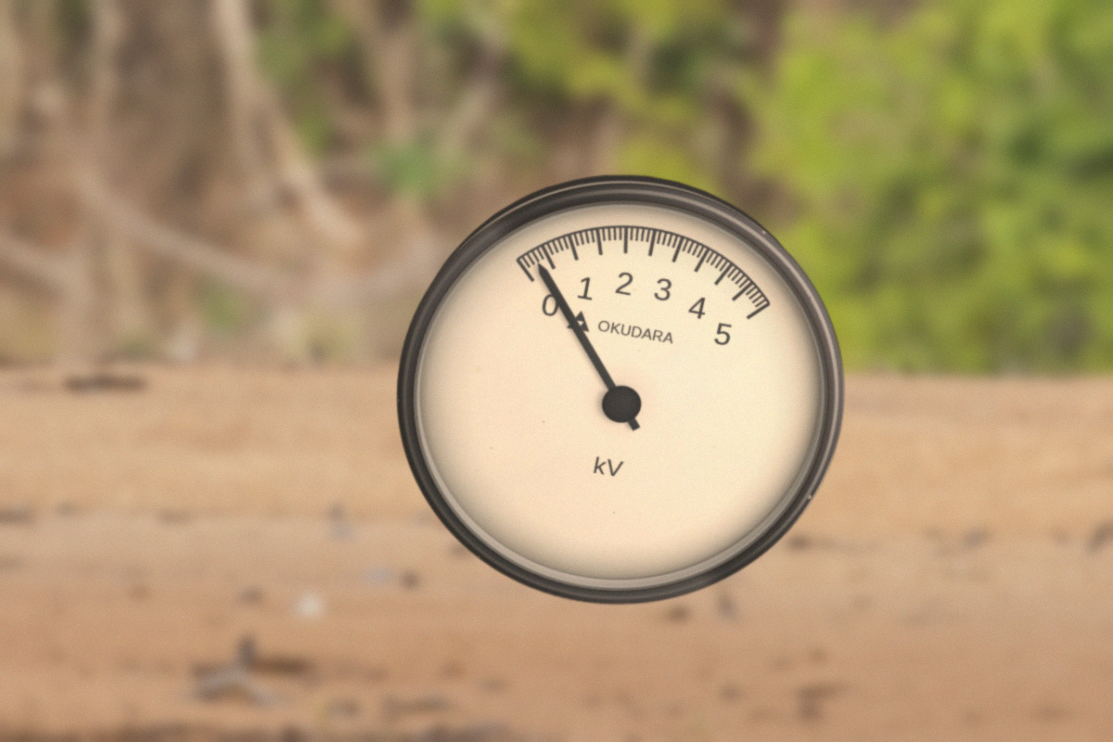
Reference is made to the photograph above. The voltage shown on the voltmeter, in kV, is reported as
0.3 kV
